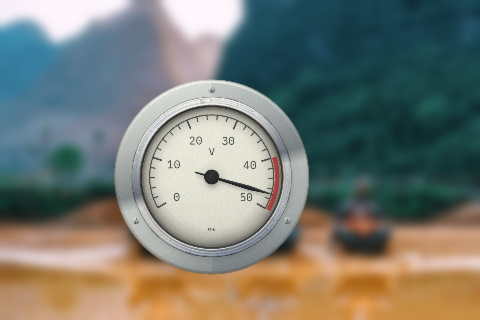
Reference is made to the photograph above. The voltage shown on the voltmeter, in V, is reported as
47 V
